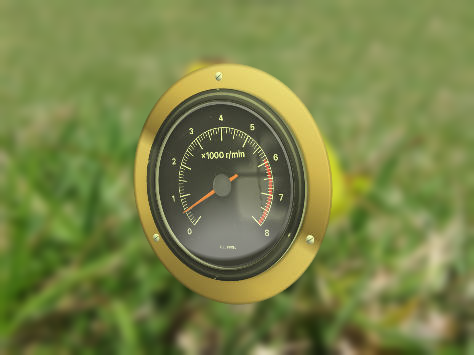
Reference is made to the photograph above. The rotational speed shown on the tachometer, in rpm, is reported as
500 rpm
